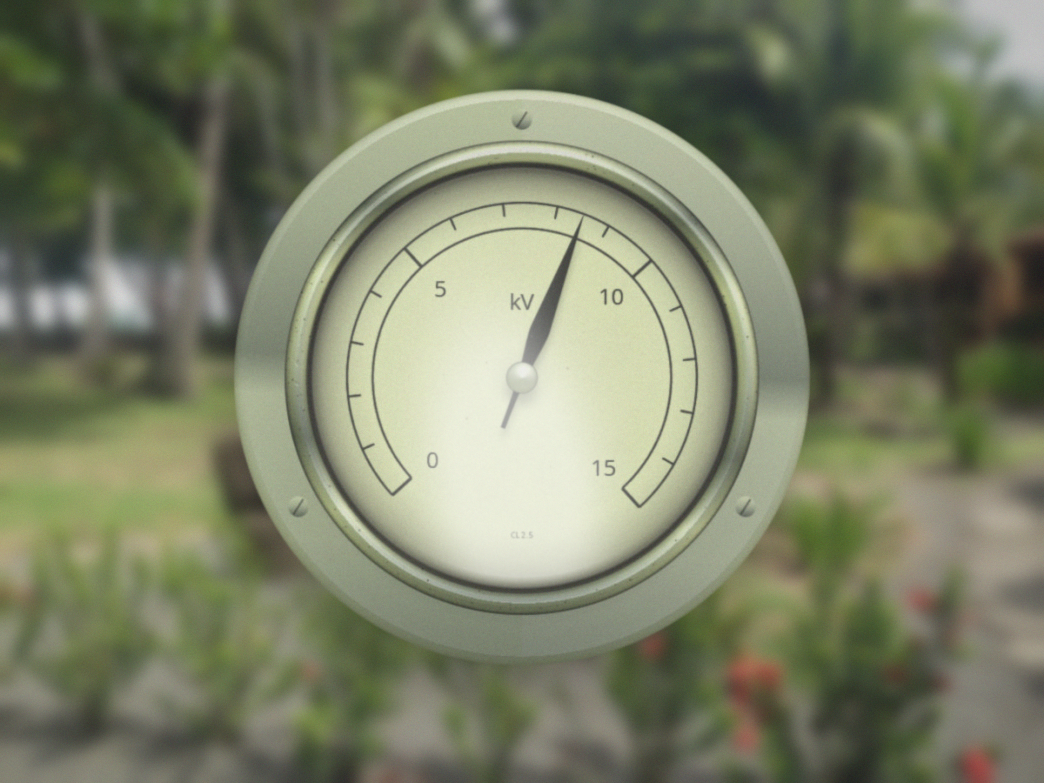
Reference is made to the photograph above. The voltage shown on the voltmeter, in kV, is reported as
8.5 kV
